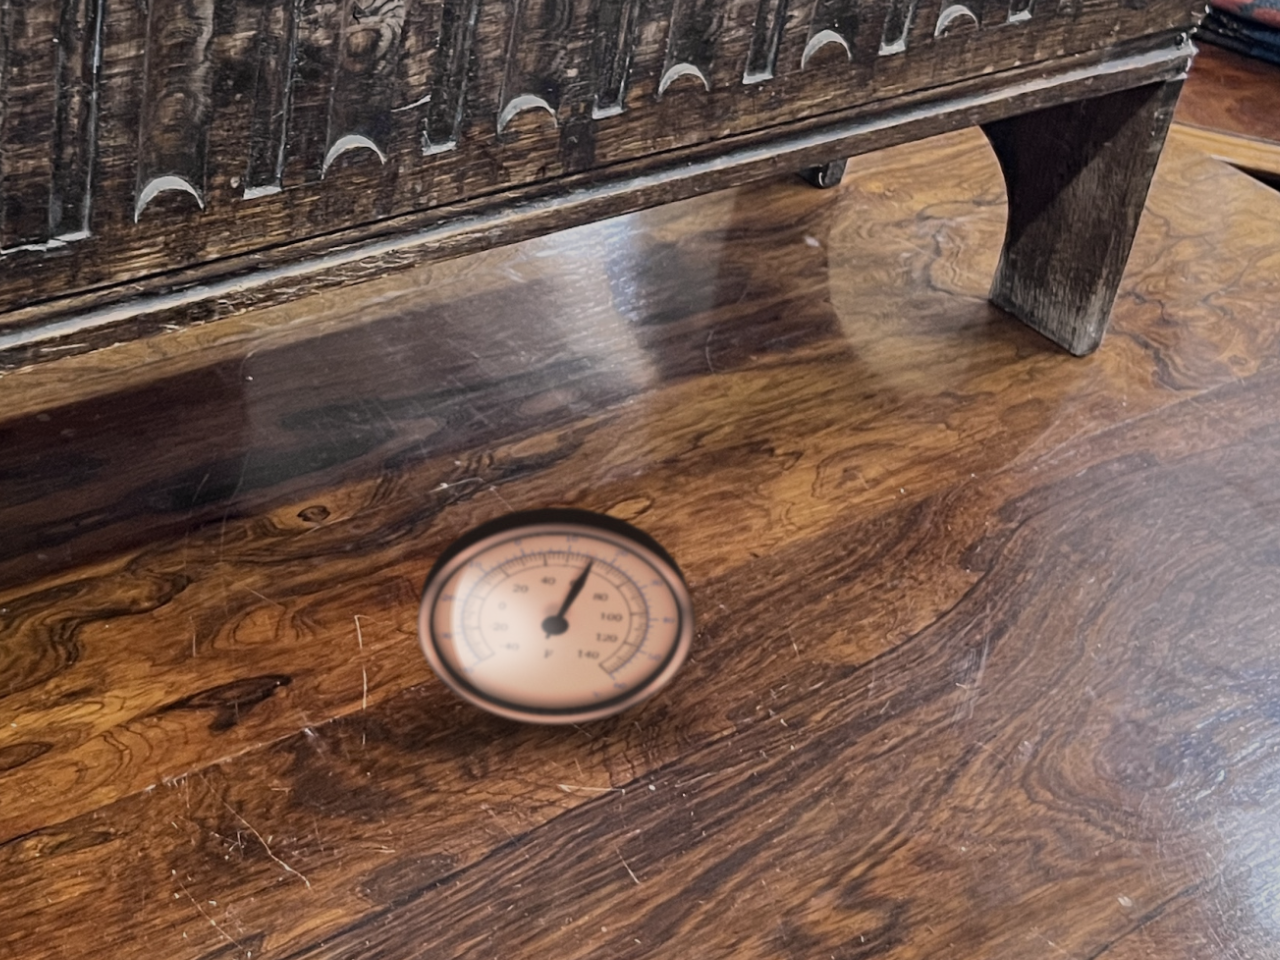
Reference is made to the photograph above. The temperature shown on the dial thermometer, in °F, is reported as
60 °F
